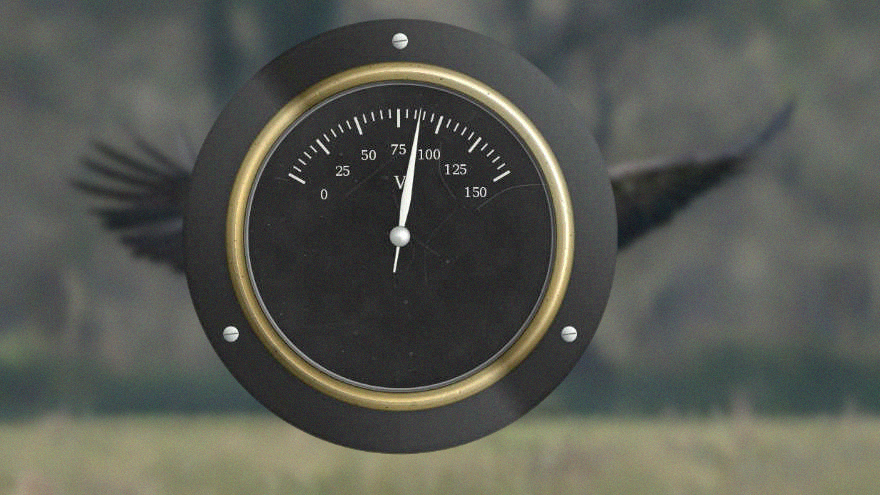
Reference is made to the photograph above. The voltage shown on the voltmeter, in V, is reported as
87.5 V
